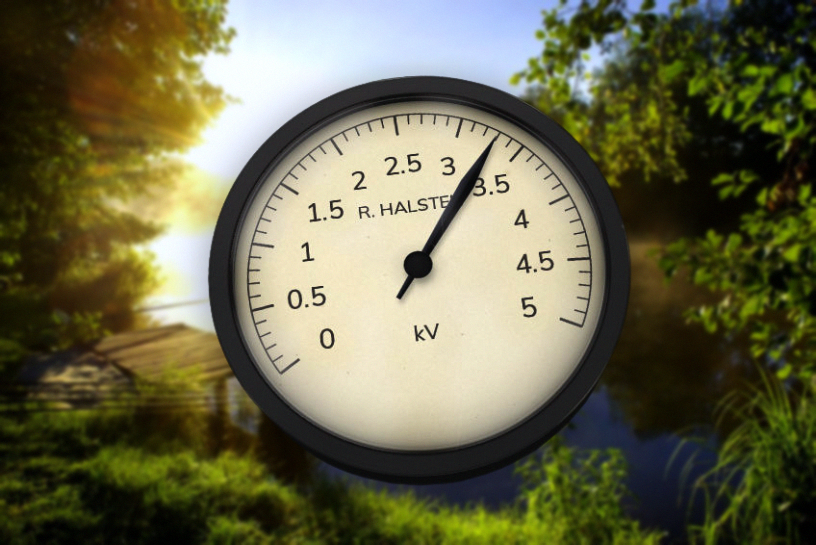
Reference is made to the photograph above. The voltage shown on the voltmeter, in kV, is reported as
3.3 kV
